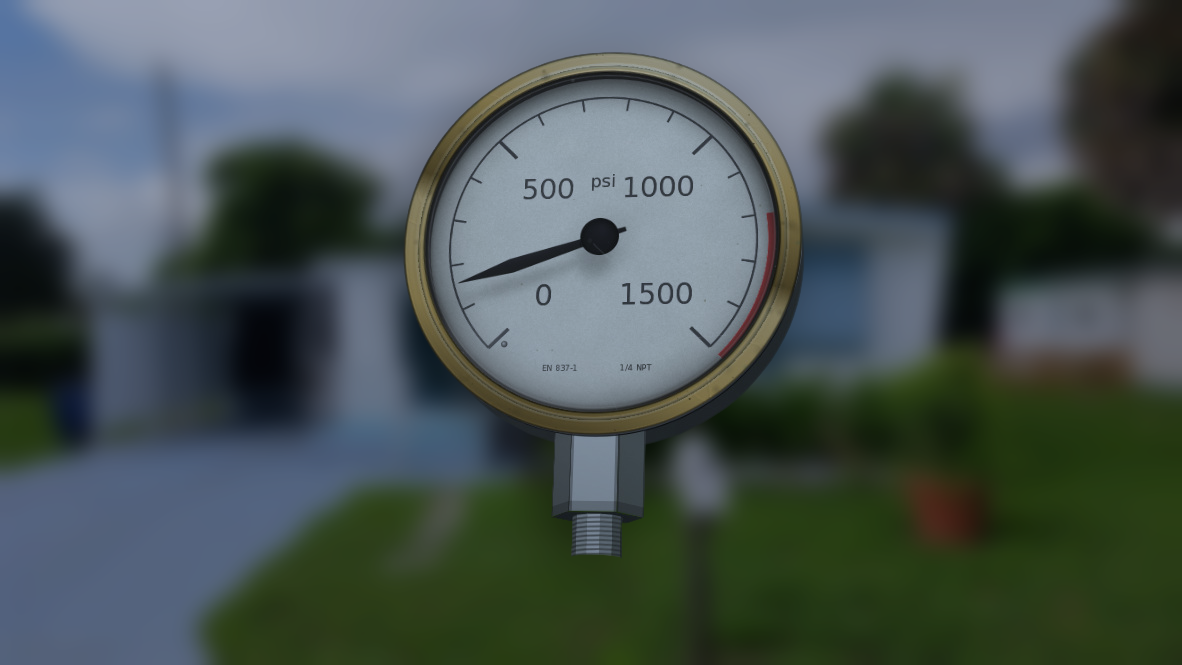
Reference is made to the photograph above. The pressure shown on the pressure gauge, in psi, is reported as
150 psi
